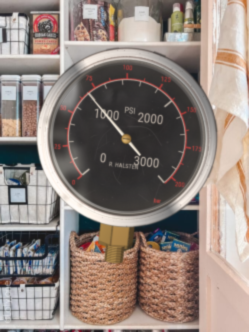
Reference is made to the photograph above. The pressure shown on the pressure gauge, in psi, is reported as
1000 psi
